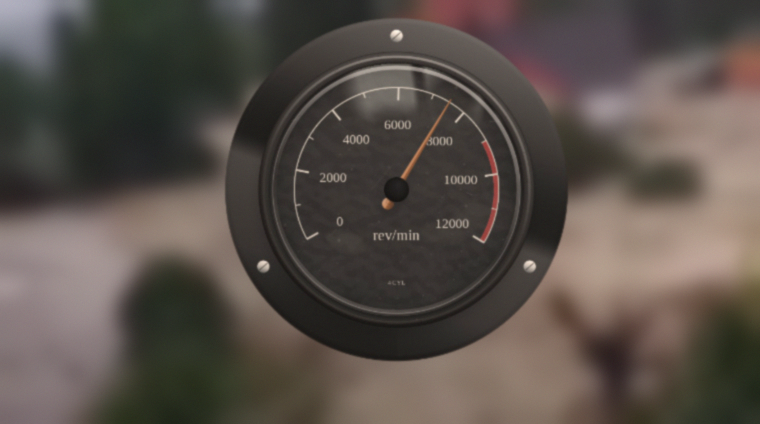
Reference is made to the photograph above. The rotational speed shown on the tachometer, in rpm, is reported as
7500 rpm
